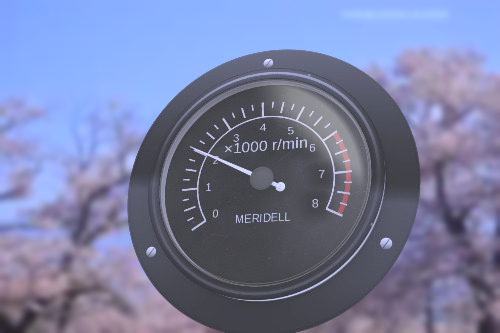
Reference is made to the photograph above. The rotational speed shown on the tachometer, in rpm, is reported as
2000 rpm
